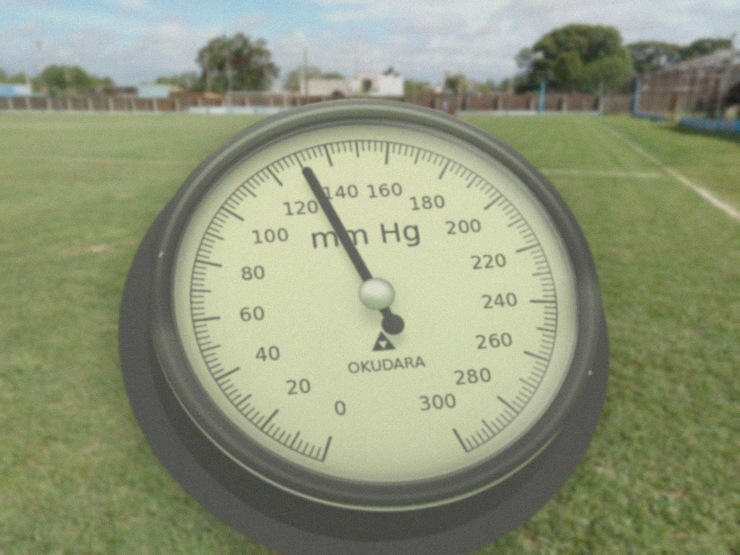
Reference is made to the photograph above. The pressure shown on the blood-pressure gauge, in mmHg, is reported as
130 mmHg
